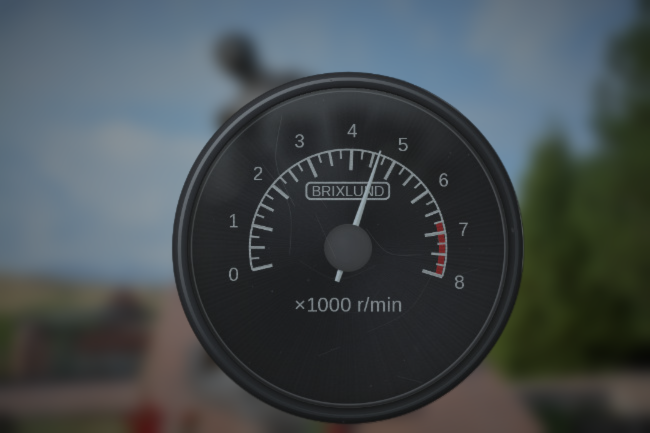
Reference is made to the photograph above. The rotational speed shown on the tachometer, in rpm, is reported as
4625 rpm
